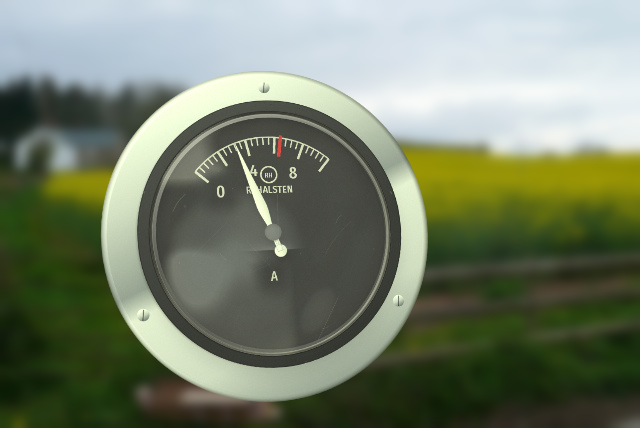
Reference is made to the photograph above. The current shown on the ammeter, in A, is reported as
3.2 A
